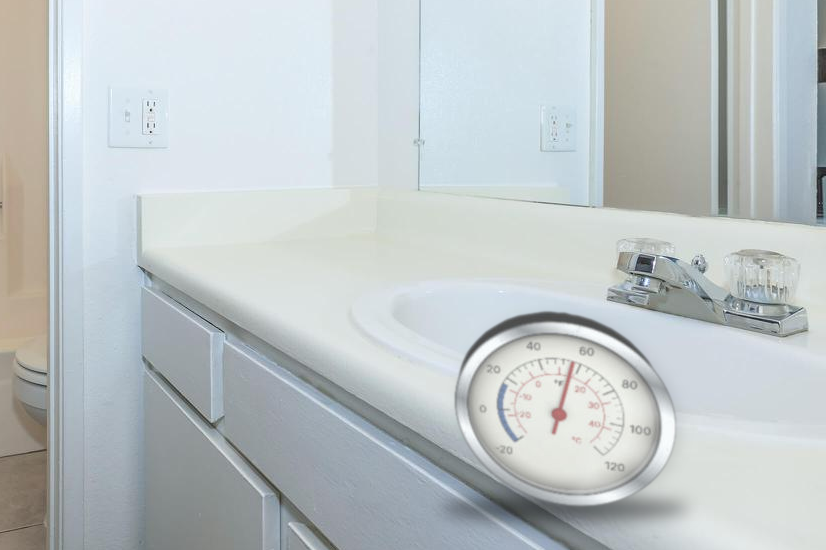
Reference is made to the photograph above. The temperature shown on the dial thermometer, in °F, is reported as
56 °F
